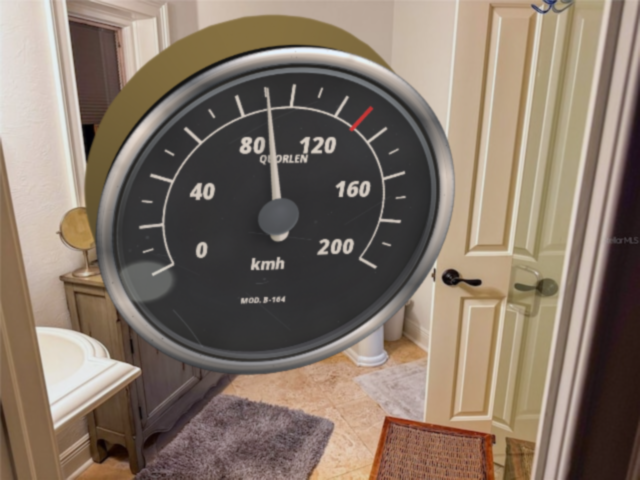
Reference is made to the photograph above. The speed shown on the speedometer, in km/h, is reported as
90 km/h
